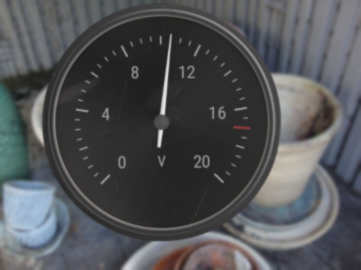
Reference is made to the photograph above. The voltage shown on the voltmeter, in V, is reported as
10.5 V
